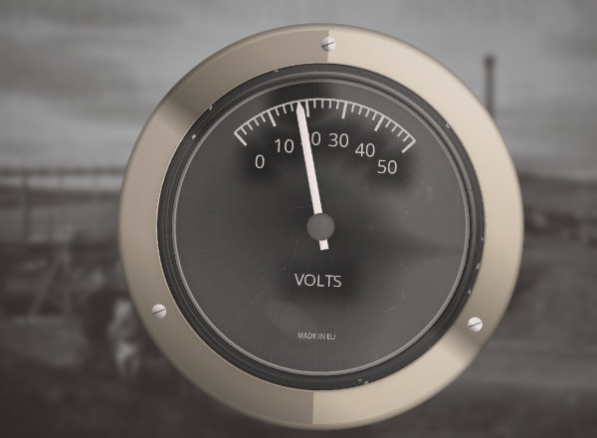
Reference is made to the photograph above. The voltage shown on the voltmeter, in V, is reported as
18 V
